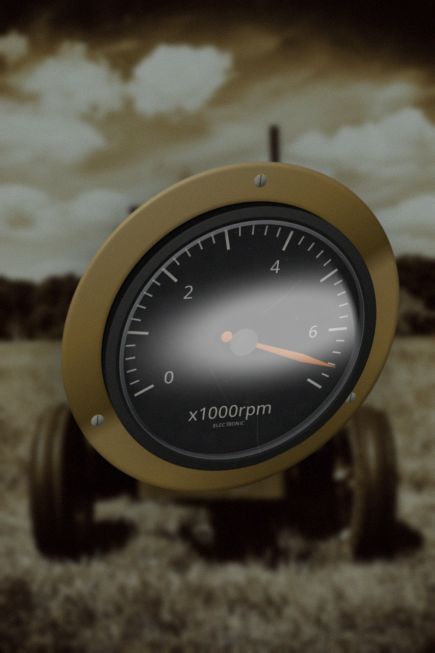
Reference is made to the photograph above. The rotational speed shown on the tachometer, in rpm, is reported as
6600 rpm
